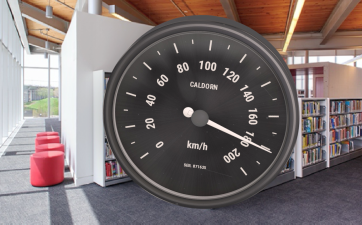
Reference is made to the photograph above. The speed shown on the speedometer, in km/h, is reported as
180 km/h
